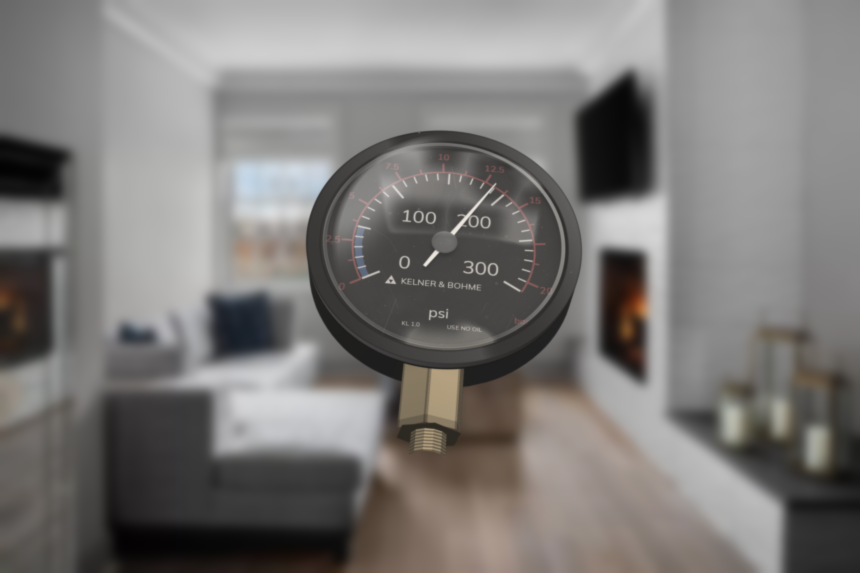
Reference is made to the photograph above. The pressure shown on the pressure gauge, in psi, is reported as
190 psi
